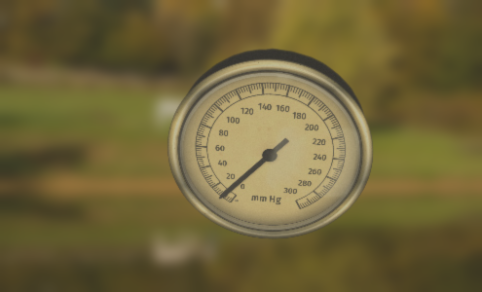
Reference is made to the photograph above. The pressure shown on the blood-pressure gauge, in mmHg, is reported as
10 mmHg
